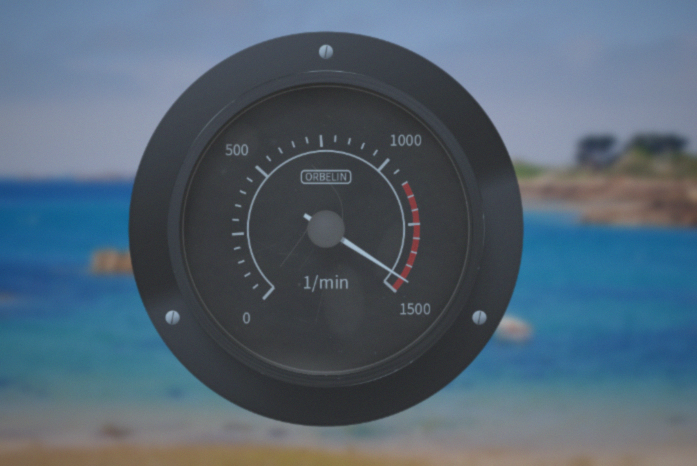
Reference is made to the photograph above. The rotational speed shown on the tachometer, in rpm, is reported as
1450 rpm
